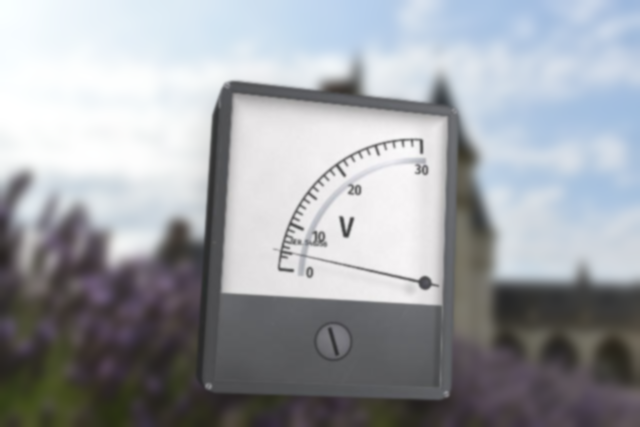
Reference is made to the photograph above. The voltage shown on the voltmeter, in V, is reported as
5 V
